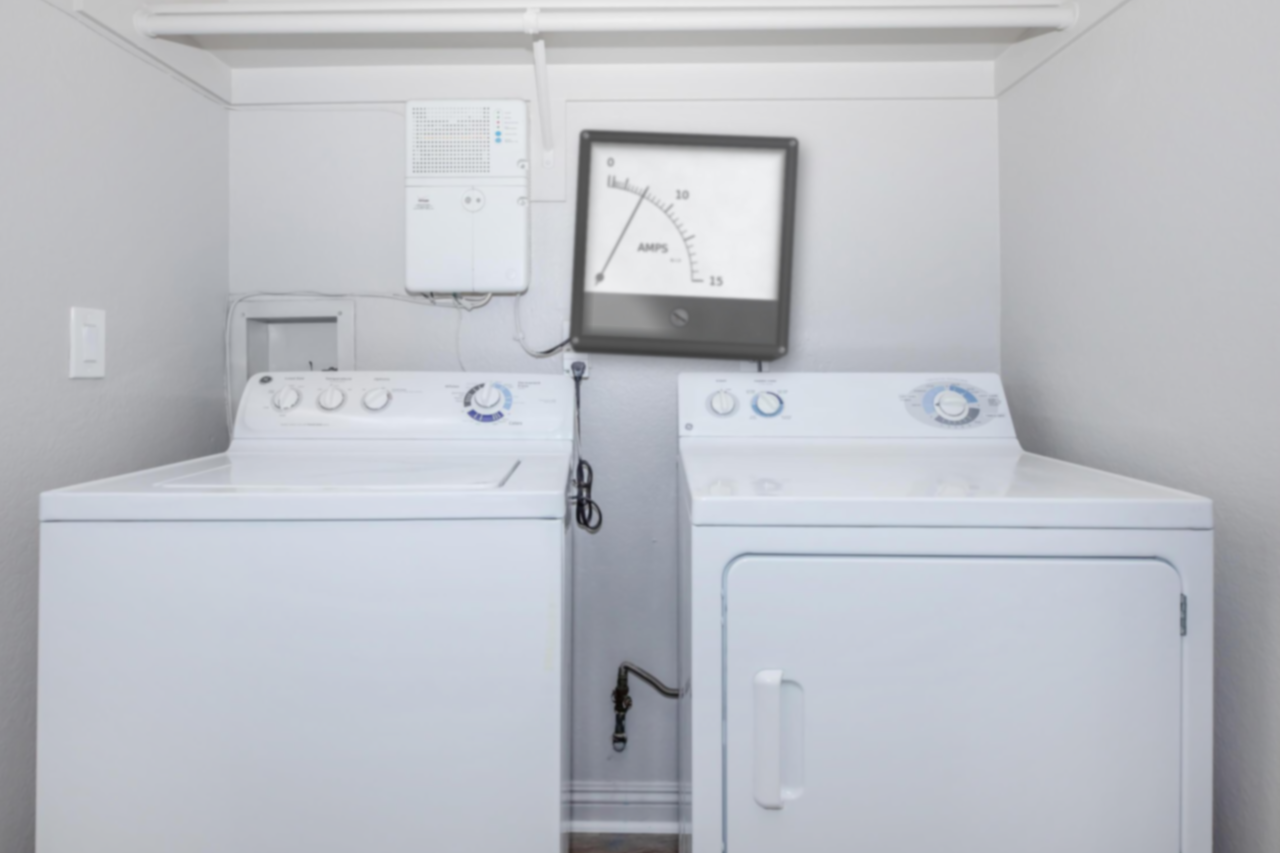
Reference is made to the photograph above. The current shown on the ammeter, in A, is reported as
7.5 A
